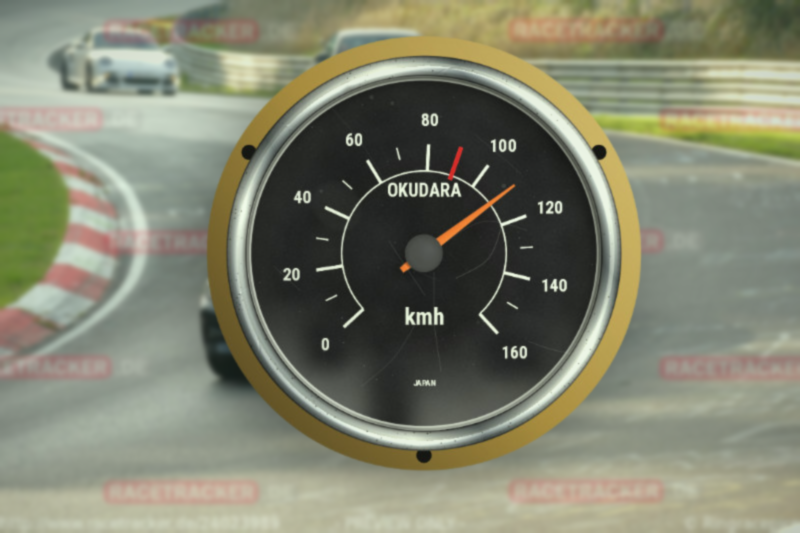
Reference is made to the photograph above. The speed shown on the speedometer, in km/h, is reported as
110 km/h
